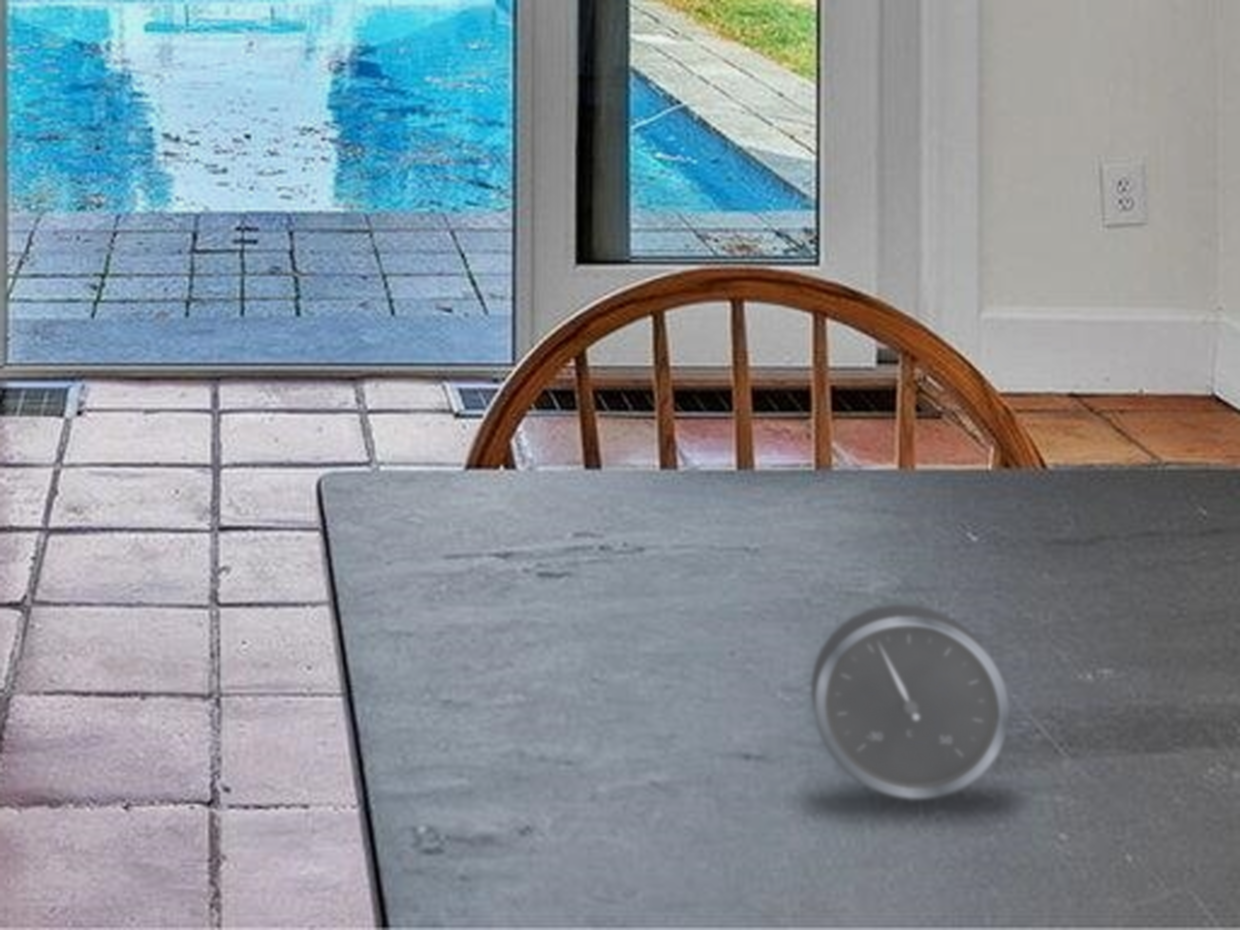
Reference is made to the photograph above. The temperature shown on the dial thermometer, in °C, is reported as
2.5 °C
